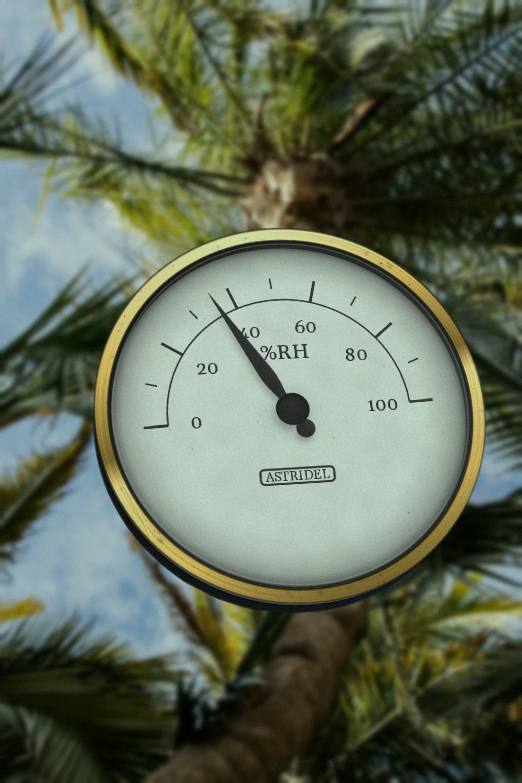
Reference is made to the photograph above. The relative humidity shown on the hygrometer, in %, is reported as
35 %
